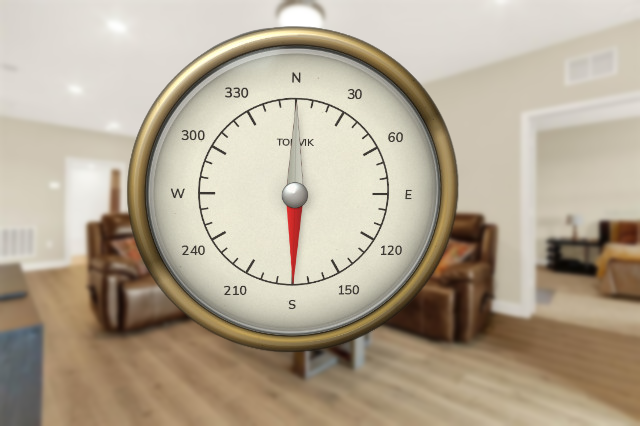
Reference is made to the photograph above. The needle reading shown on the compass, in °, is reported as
180 °
